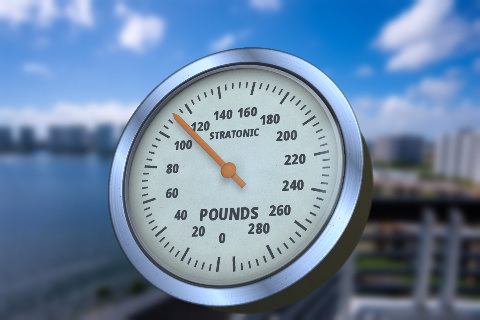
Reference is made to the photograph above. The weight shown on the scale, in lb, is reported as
112 lb
